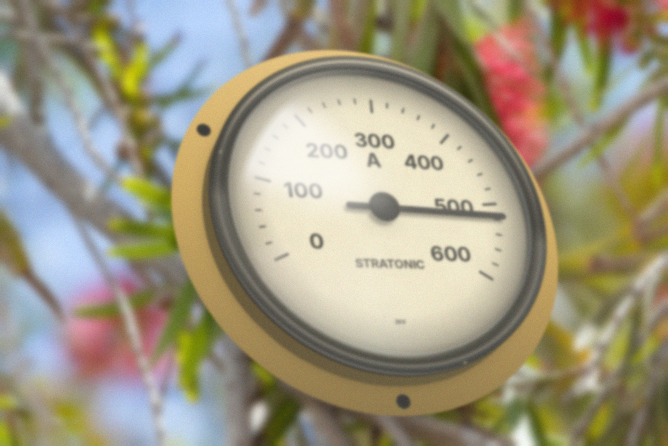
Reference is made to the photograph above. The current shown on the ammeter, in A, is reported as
520 A
